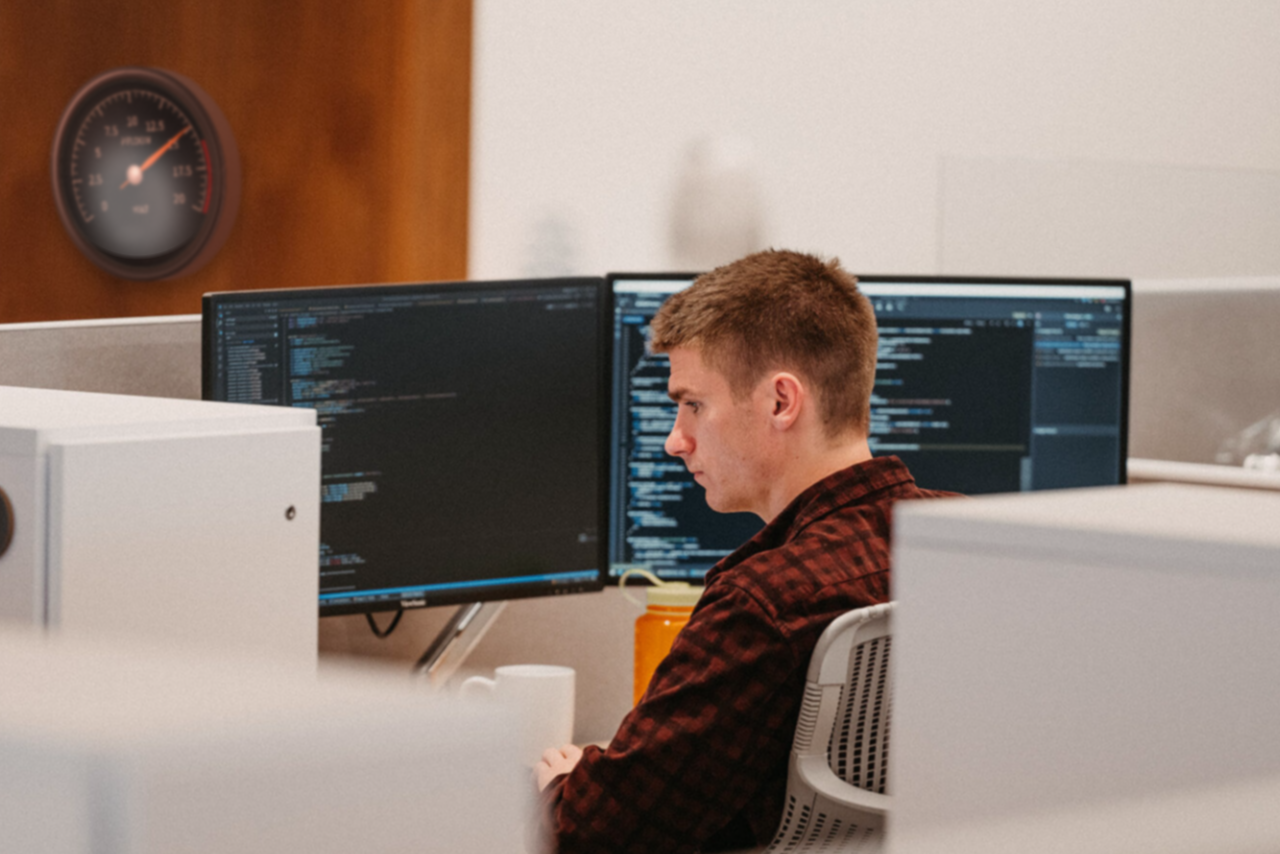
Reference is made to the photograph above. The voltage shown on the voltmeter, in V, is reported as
15 V
